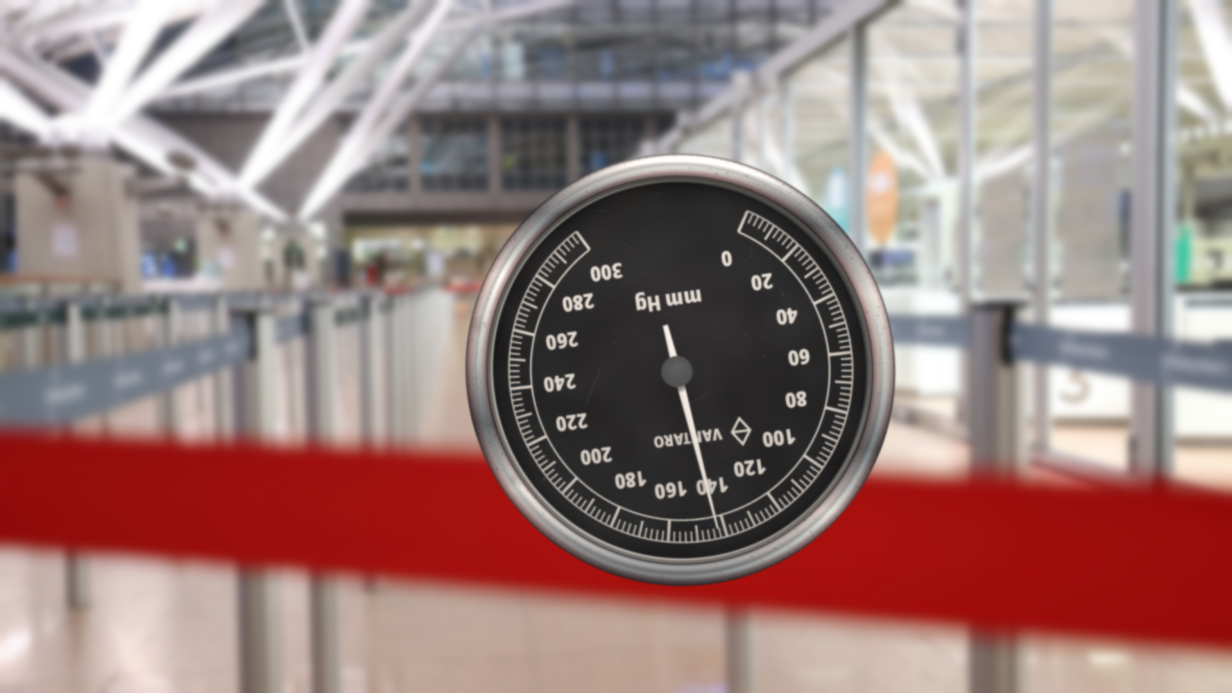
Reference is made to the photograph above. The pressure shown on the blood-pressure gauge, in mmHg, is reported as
142 mmHg
